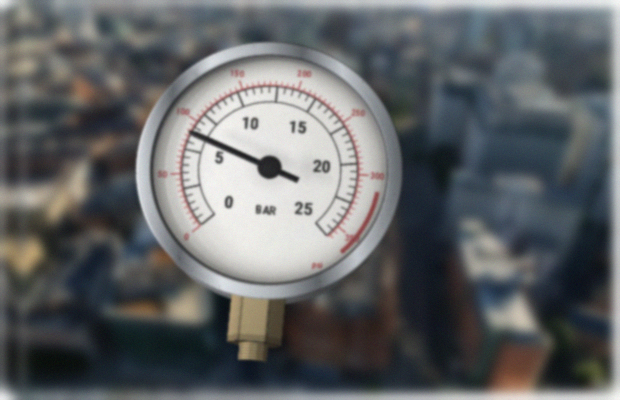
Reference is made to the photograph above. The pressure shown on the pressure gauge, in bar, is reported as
6 bar
